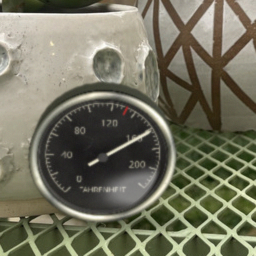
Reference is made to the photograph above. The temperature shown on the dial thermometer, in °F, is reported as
160 °F
